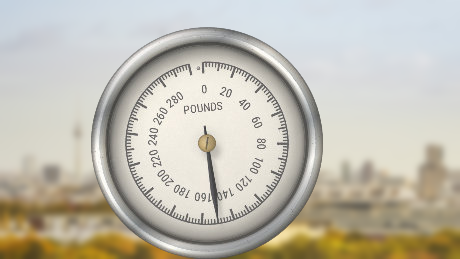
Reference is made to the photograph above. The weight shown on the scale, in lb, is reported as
150 lb
